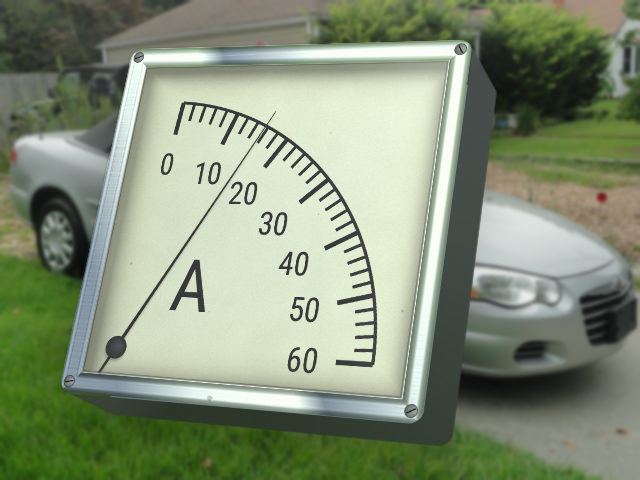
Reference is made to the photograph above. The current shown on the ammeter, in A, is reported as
16 A
